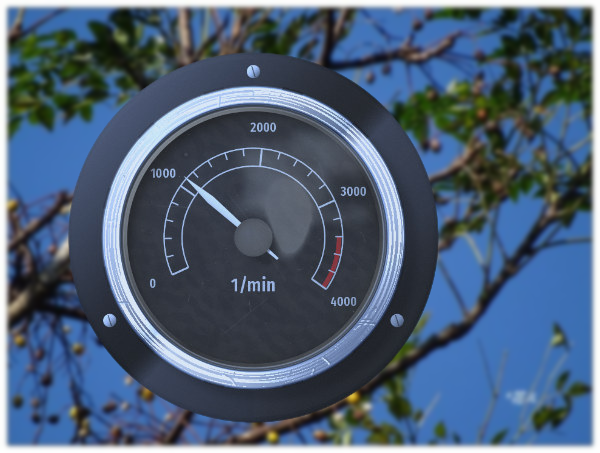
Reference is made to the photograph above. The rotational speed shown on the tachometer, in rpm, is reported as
1100 rpm
